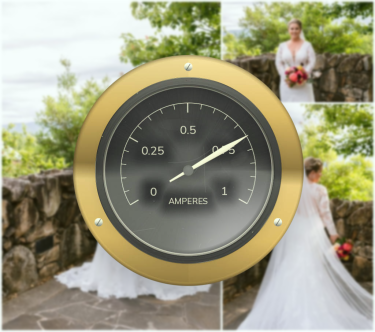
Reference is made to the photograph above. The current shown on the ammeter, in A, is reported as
0.75 A
